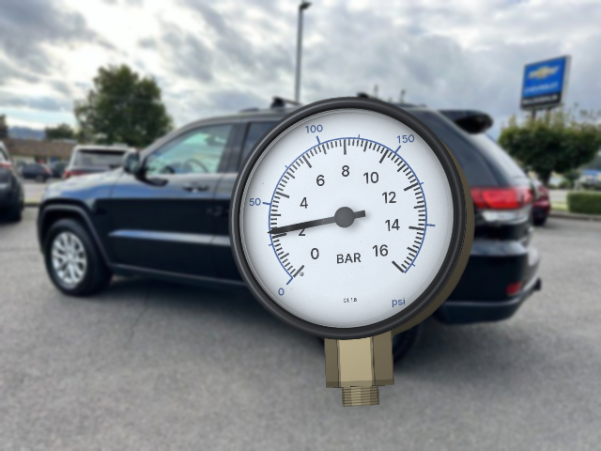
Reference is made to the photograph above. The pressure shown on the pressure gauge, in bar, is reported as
2.2 bar
